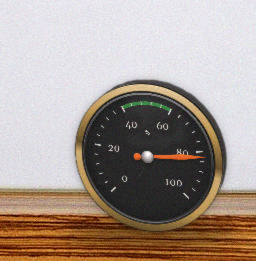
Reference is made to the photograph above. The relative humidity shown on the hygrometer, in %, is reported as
82 %
